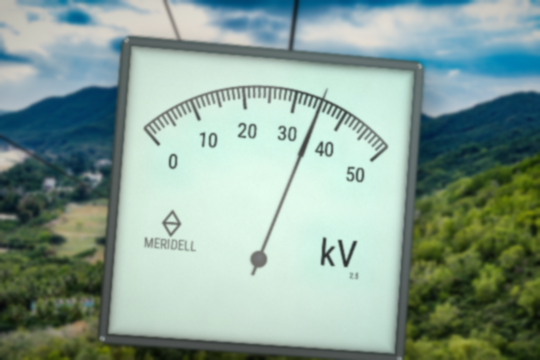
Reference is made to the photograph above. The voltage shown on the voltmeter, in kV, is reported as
35 kV
